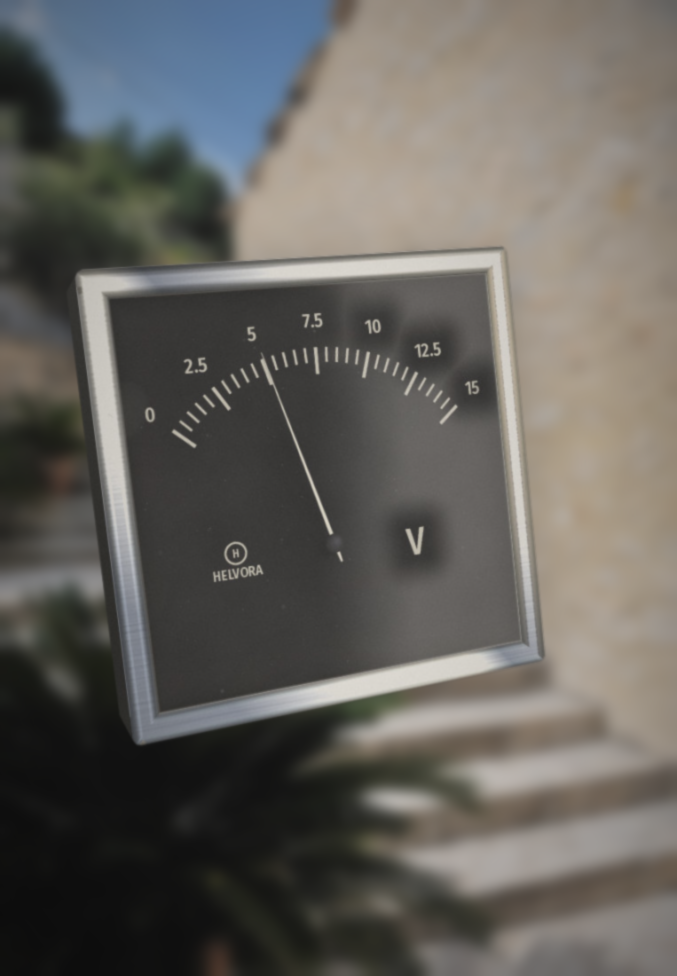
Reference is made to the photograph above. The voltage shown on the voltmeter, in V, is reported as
5 V
